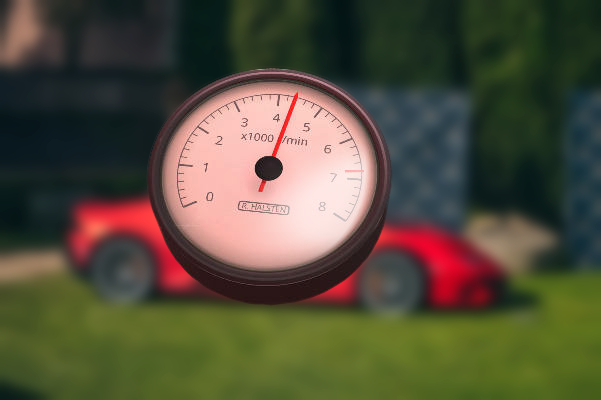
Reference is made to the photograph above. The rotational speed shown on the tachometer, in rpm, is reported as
4400 rpm
